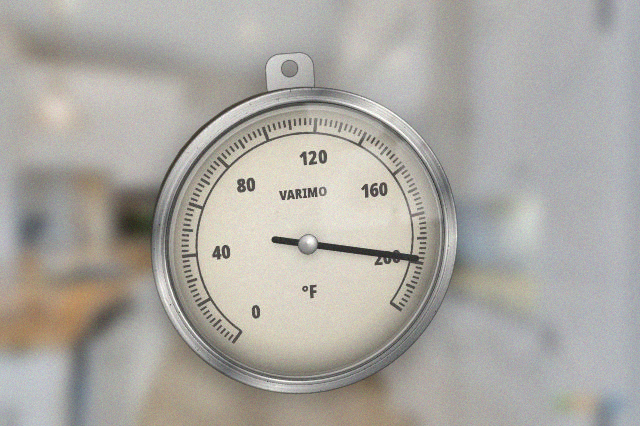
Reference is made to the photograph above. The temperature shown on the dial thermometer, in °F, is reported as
198 °F
